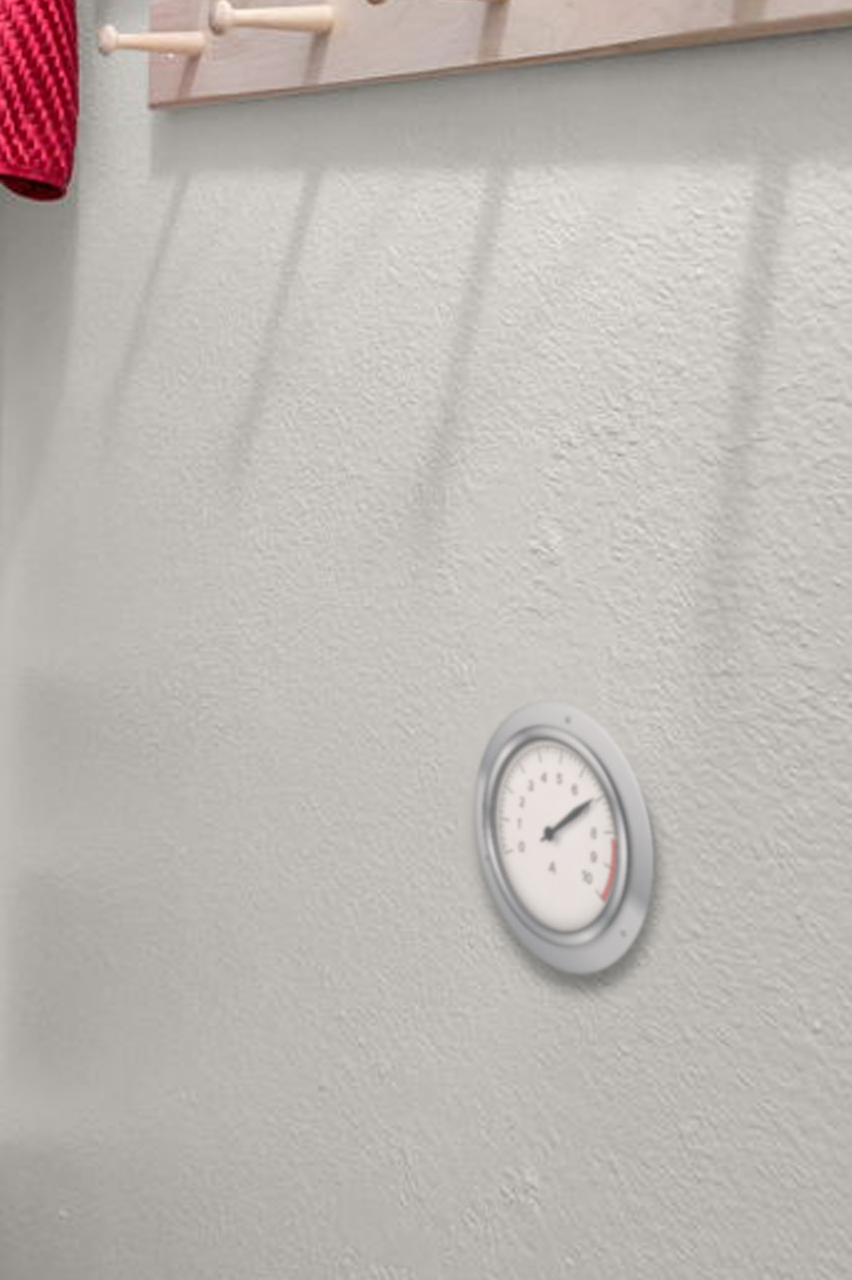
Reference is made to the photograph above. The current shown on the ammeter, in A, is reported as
7 A
